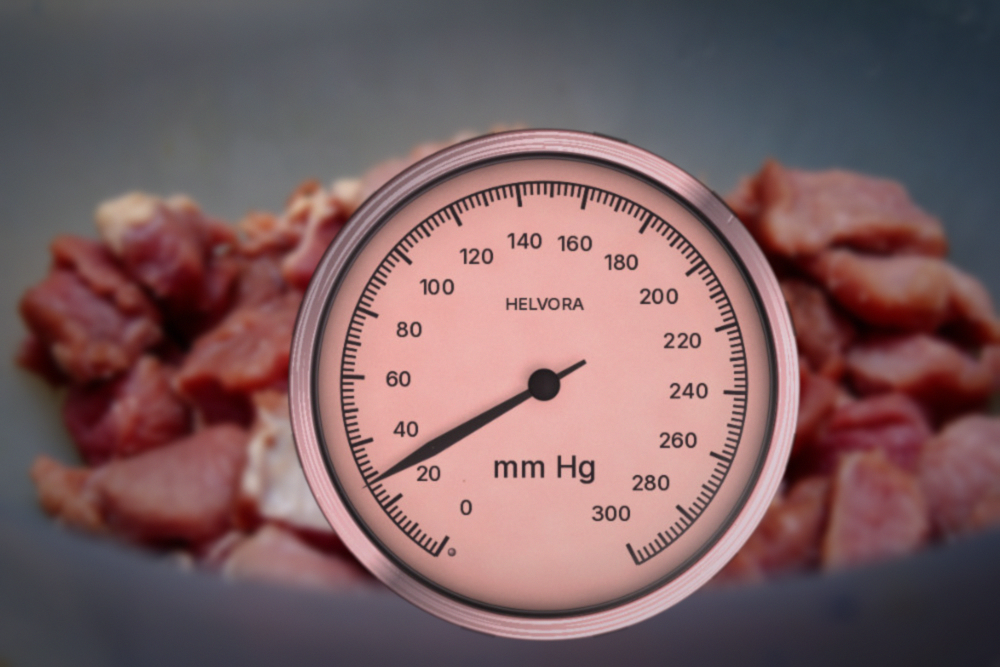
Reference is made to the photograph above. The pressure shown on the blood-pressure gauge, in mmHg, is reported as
28 mmHg
